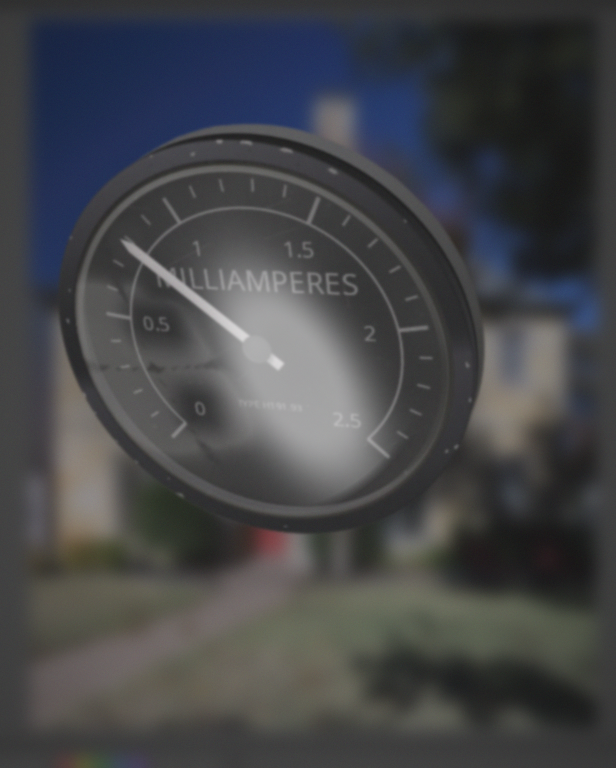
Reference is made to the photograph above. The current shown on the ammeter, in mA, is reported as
0.8 mA
